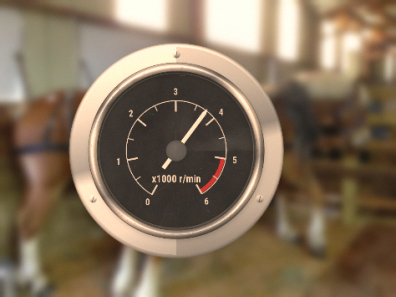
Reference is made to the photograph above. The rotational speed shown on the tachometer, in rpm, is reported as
3750 rpm
